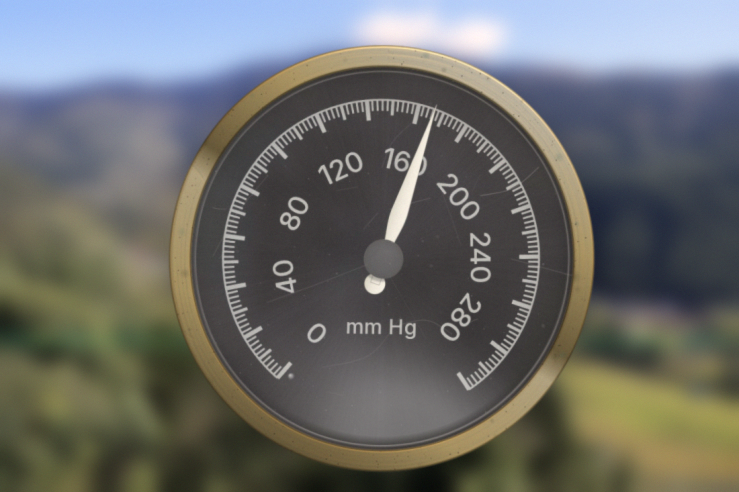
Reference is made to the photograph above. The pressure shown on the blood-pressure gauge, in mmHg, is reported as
166 mmHg
